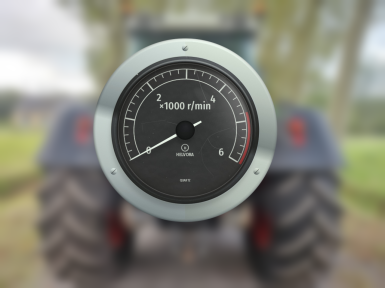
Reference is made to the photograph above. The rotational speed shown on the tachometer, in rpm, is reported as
0 rpm
